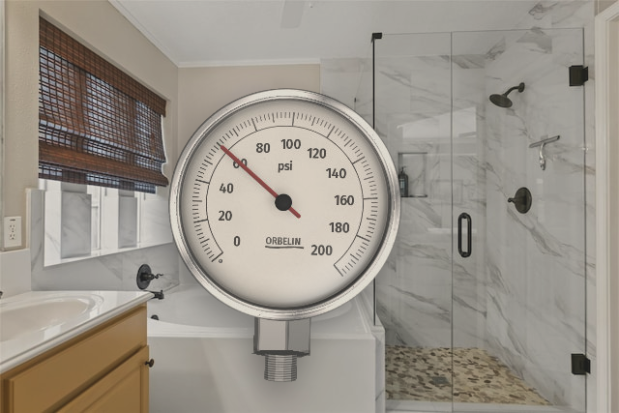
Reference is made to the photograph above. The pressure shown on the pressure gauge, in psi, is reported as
60 psi
